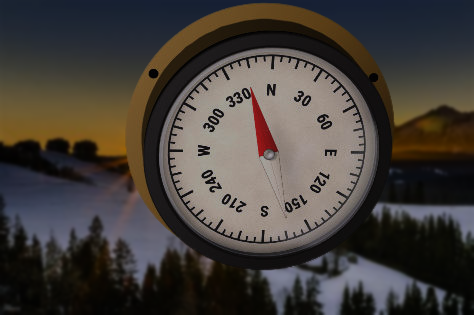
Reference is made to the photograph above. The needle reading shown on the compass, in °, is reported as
342.5 °
